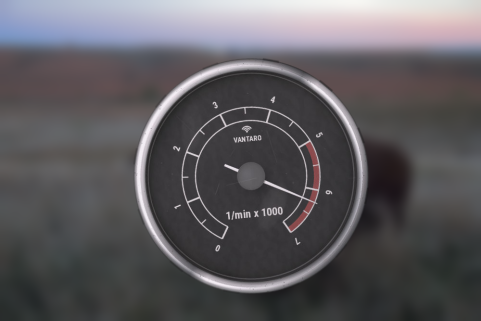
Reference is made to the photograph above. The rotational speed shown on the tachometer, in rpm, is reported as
6250 rpm
